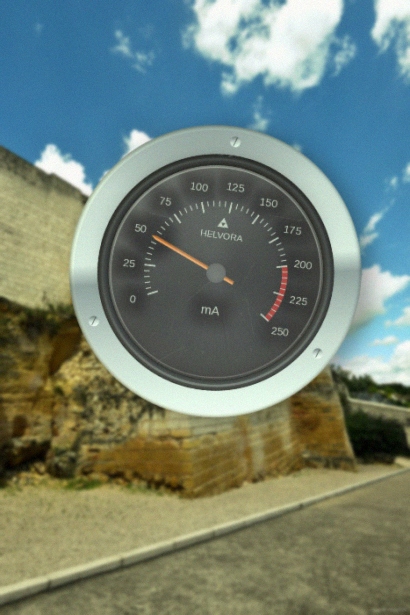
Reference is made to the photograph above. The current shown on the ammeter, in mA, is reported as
50 mA
